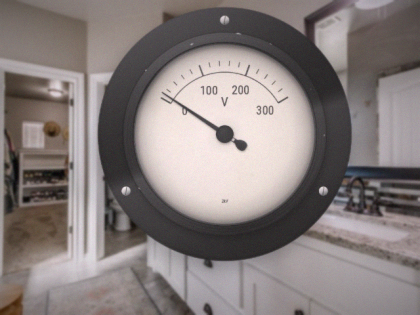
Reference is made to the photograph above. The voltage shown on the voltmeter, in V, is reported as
10 V
